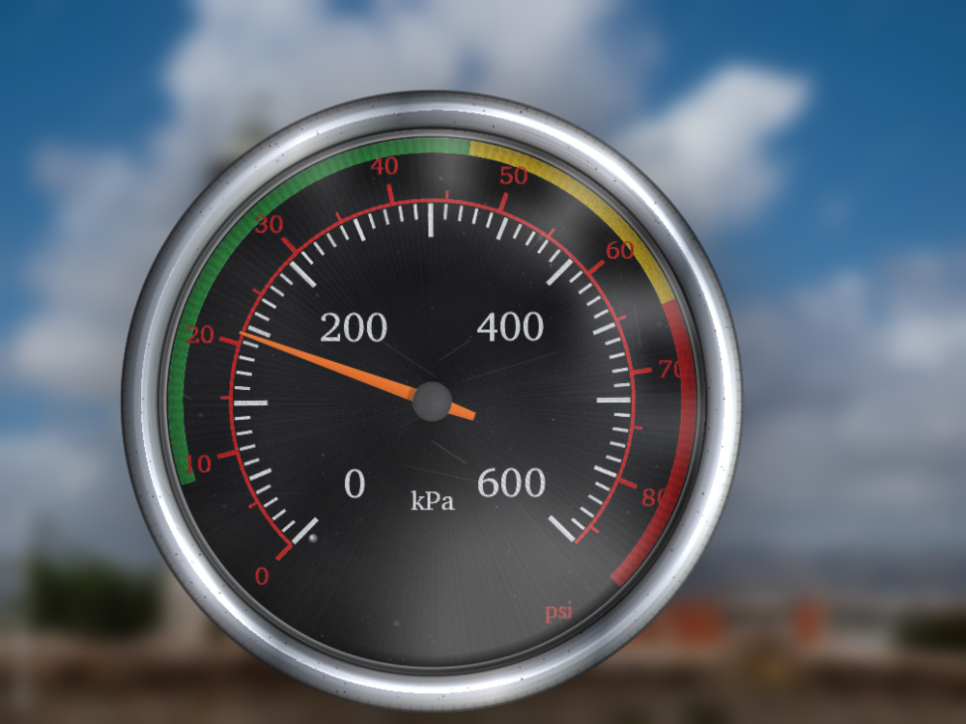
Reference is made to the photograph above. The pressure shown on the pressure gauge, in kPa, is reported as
145 kPa
